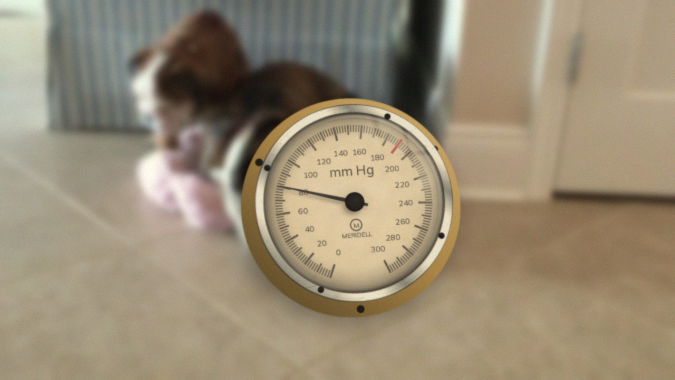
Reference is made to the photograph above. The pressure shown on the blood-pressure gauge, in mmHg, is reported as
80 mmHg
